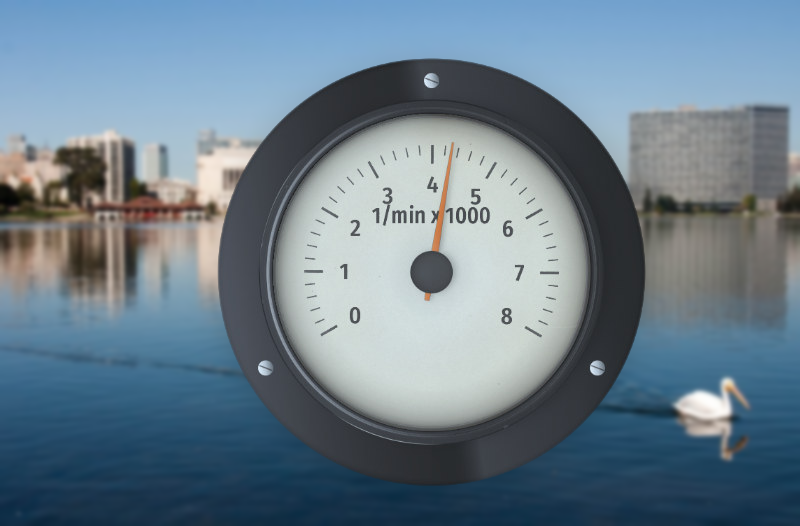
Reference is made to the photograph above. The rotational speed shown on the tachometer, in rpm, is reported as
4300 rpm
